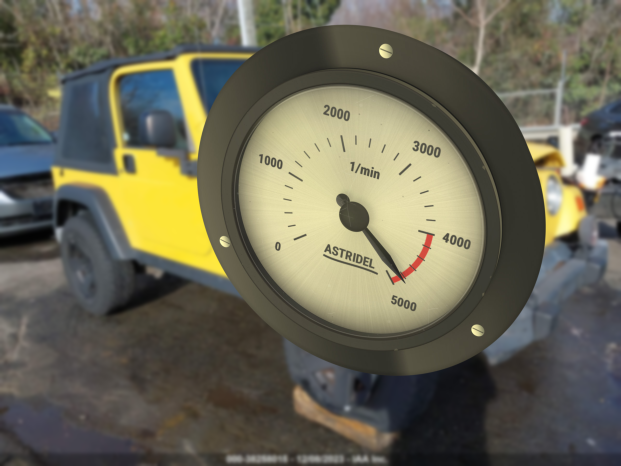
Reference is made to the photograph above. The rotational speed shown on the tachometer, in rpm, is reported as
4800 rpm
